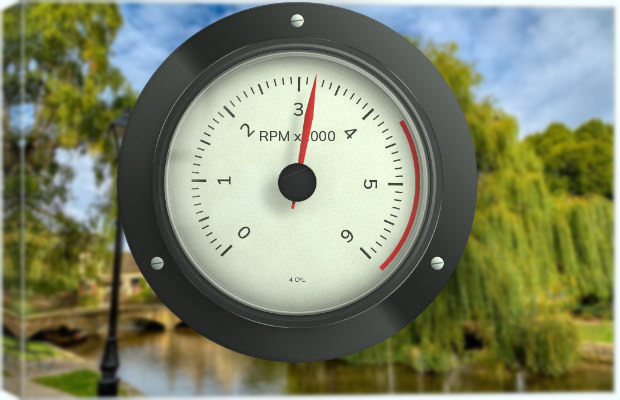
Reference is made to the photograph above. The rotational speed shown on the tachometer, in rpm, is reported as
3200 rpm
